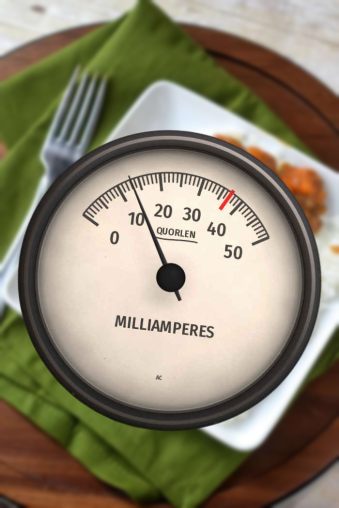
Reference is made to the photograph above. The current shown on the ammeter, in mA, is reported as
13 mA
